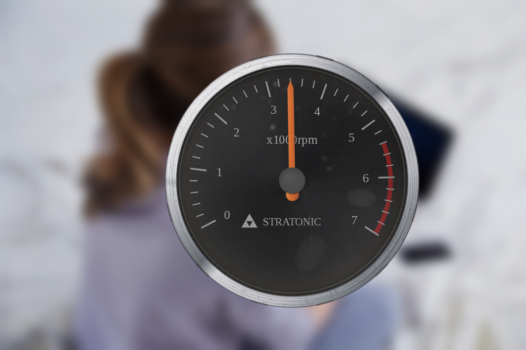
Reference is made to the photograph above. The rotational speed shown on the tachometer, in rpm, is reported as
3400 rpm
